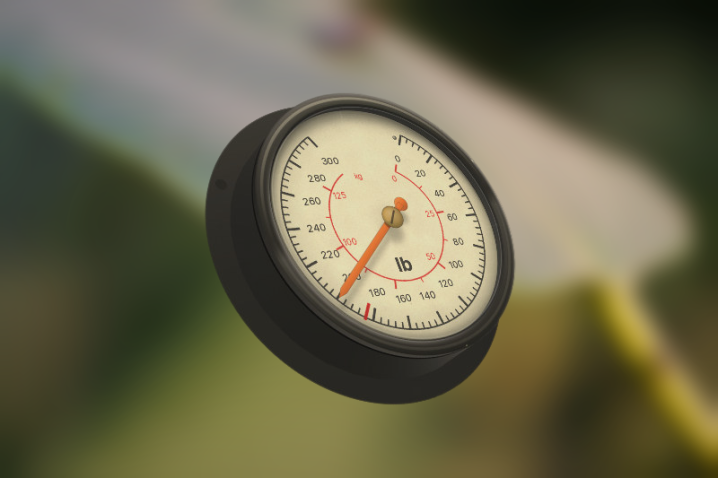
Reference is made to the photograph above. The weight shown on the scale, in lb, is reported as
200 lb
